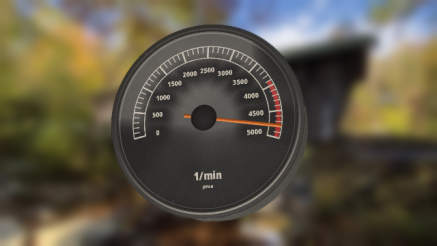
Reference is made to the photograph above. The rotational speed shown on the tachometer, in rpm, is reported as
4800 rpm
